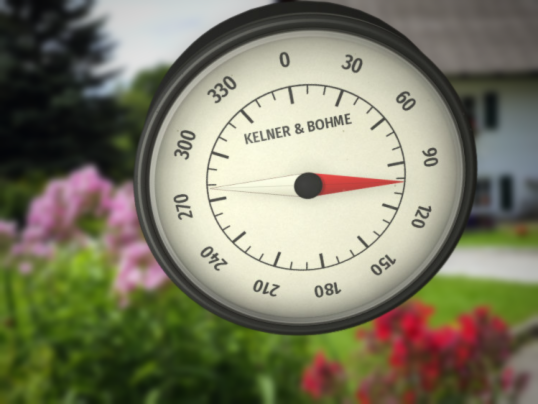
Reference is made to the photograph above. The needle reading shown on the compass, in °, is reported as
100 °
